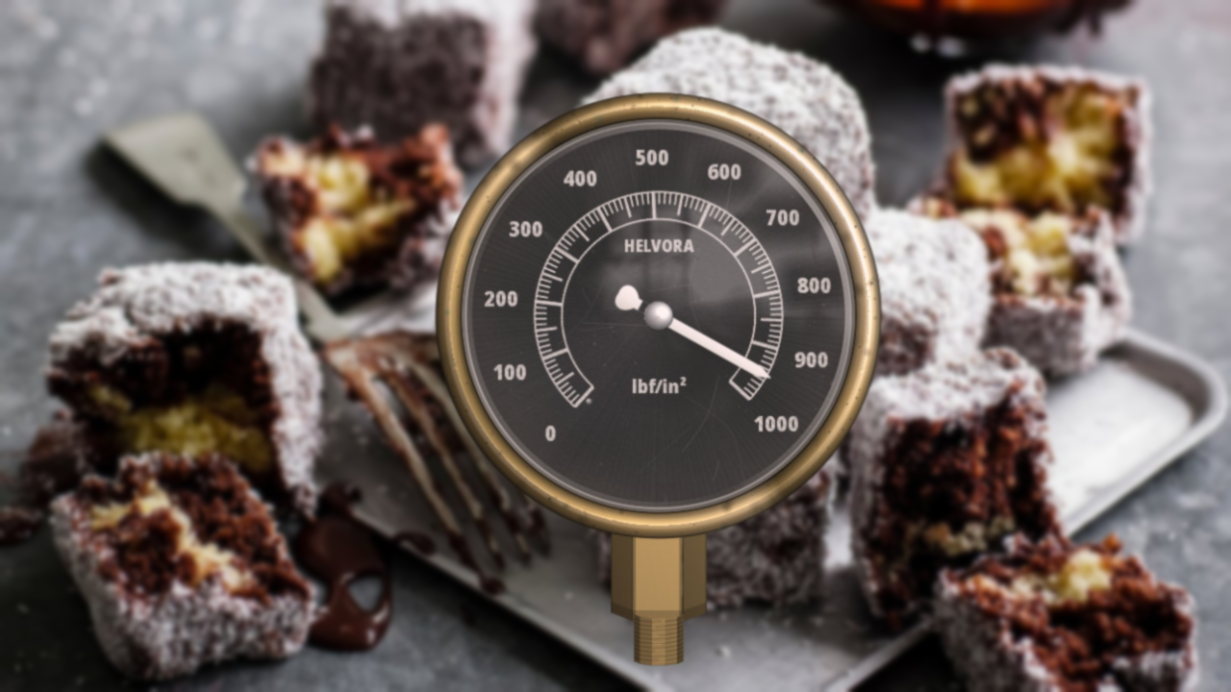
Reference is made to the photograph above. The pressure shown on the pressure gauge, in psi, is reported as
950 psi
